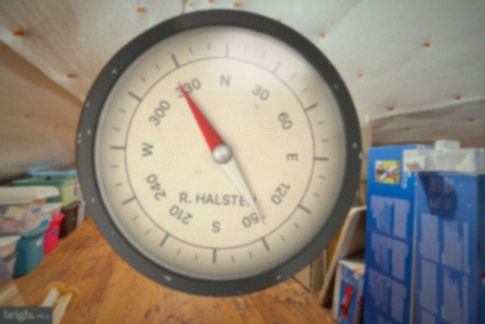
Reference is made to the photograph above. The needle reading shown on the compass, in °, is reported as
325 °
